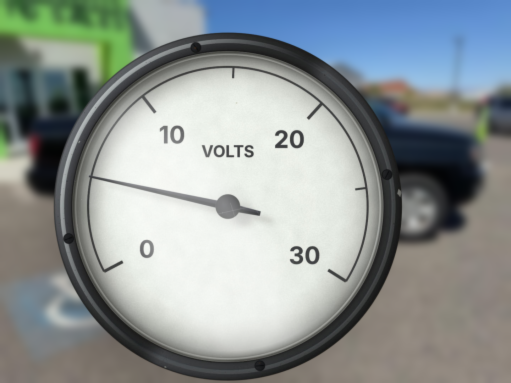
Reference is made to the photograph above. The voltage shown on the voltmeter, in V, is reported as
5 V
